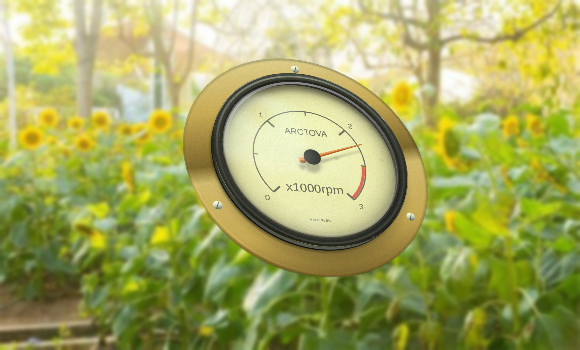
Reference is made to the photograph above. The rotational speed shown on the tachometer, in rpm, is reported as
2250 rpm
